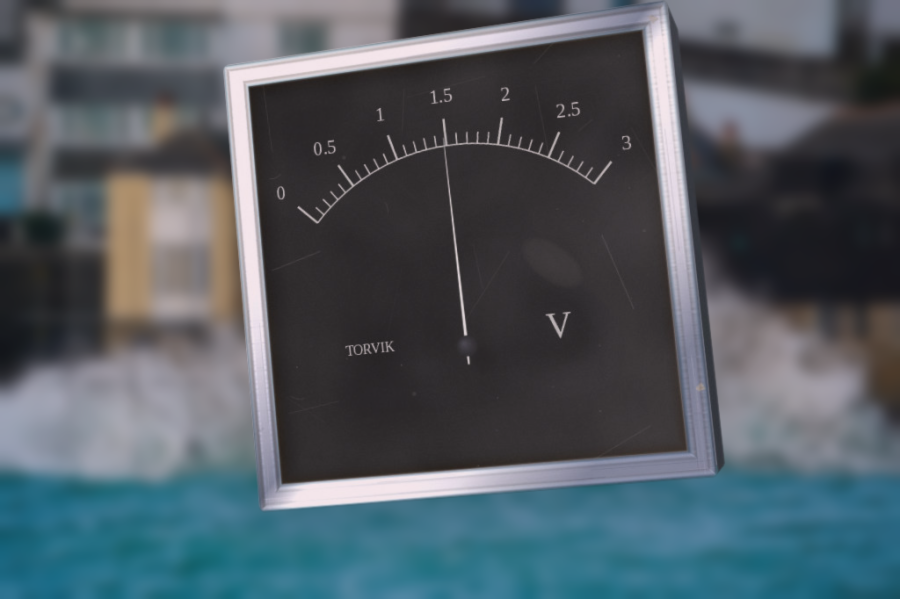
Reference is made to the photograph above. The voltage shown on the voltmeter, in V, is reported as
1.5 V
